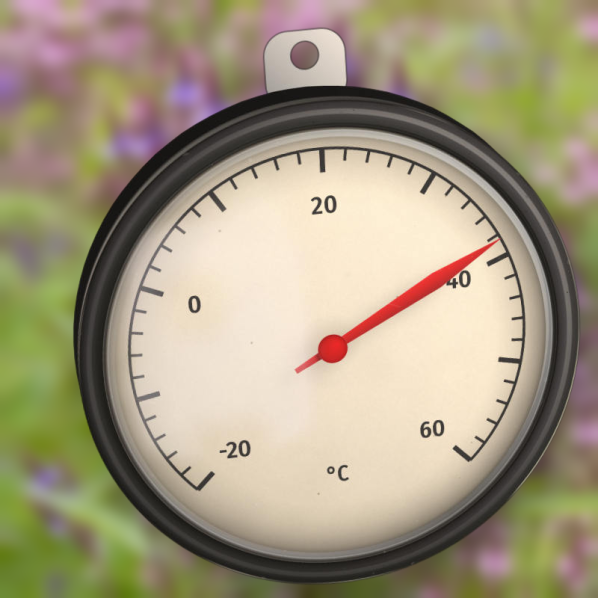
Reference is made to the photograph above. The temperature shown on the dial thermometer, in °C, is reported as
38 °C
